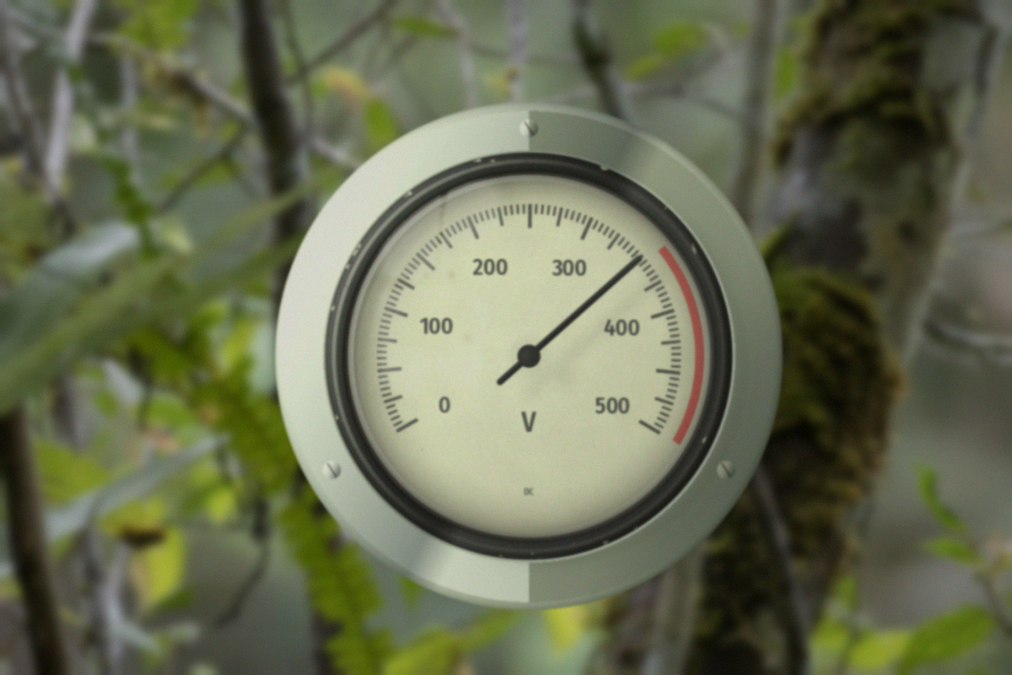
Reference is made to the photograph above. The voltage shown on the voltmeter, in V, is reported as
350 V
